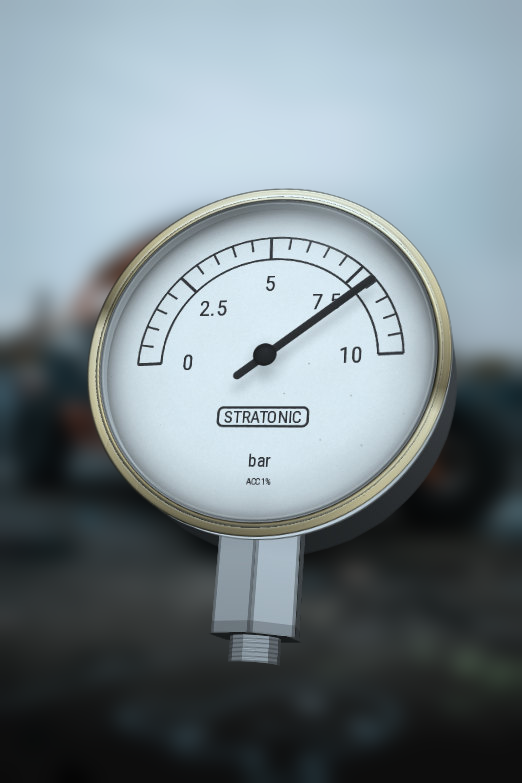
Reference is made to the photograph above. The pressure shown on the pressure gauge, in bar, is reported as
8 bar
